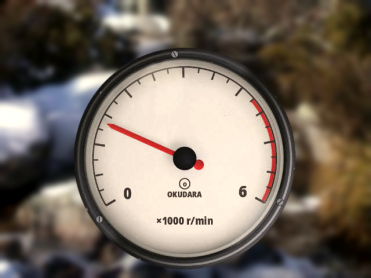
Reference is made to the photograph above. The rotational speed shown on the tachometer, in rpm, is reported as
1375 rpm
